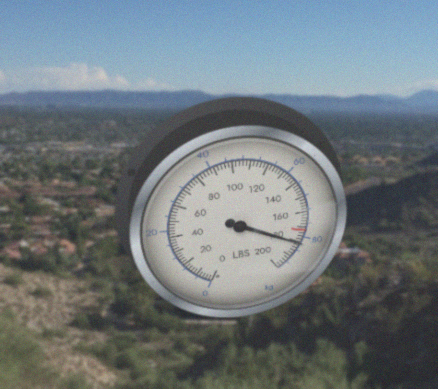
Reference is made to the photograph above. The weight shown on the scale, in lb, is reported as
180 lb
